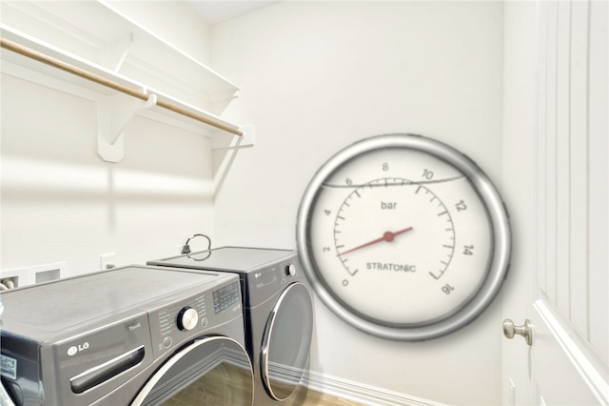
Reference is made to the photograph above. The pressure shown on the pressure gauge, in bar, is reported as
1.5 bar
